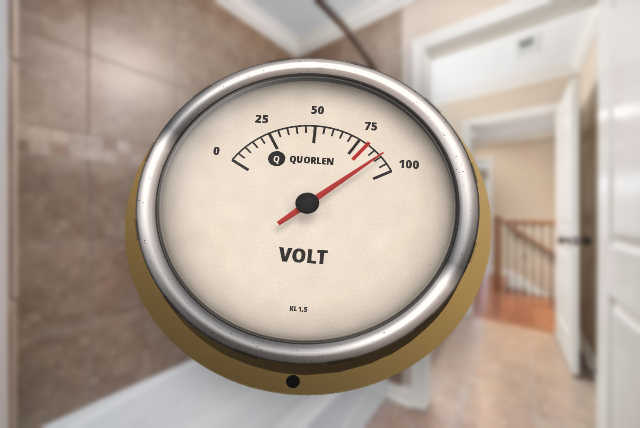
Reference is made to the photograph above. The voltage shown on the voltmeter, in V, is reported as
90 V
